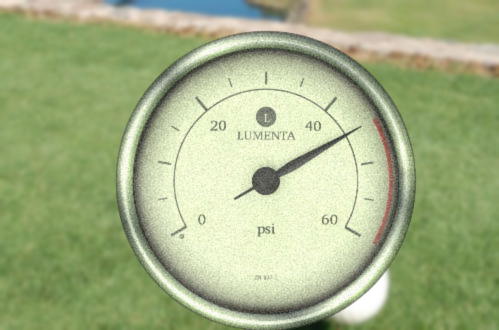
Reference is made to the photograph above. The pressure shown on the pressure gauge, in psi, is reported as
45 psi
